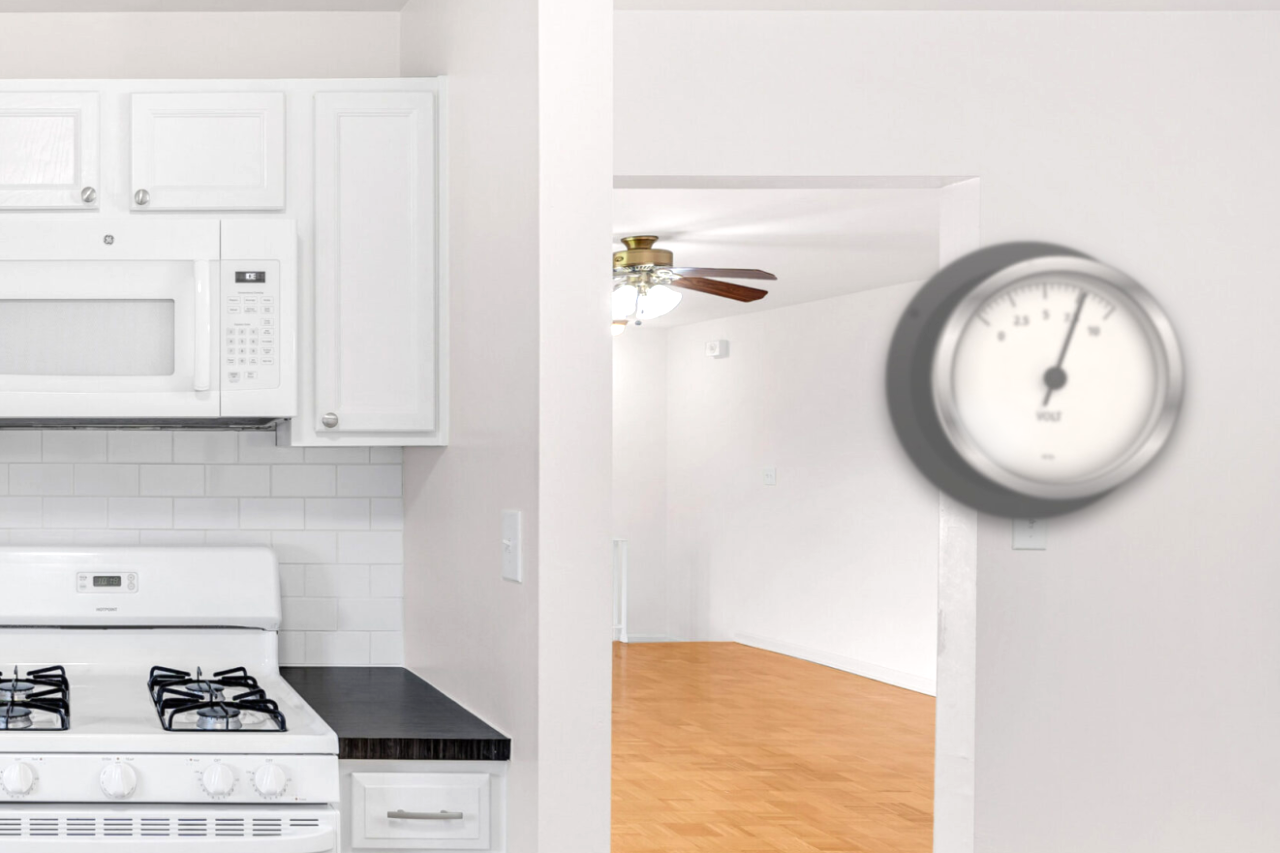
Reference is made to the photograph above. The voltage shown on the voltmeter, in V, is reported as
7.5 V
